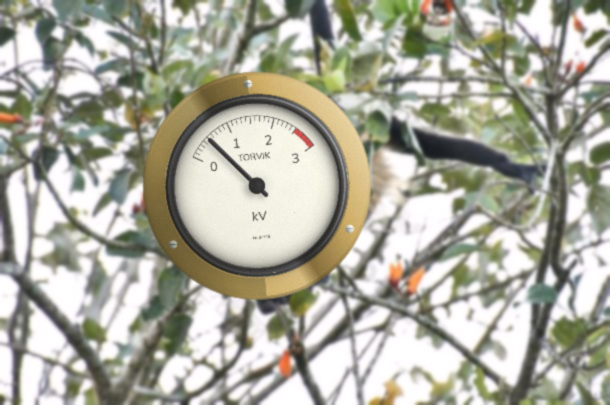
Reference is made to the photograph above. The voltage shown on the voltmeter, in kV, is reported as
0.5 kV
